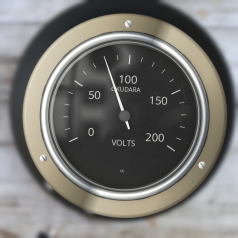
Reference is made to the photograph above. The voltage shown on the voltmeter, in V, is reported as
80 V
